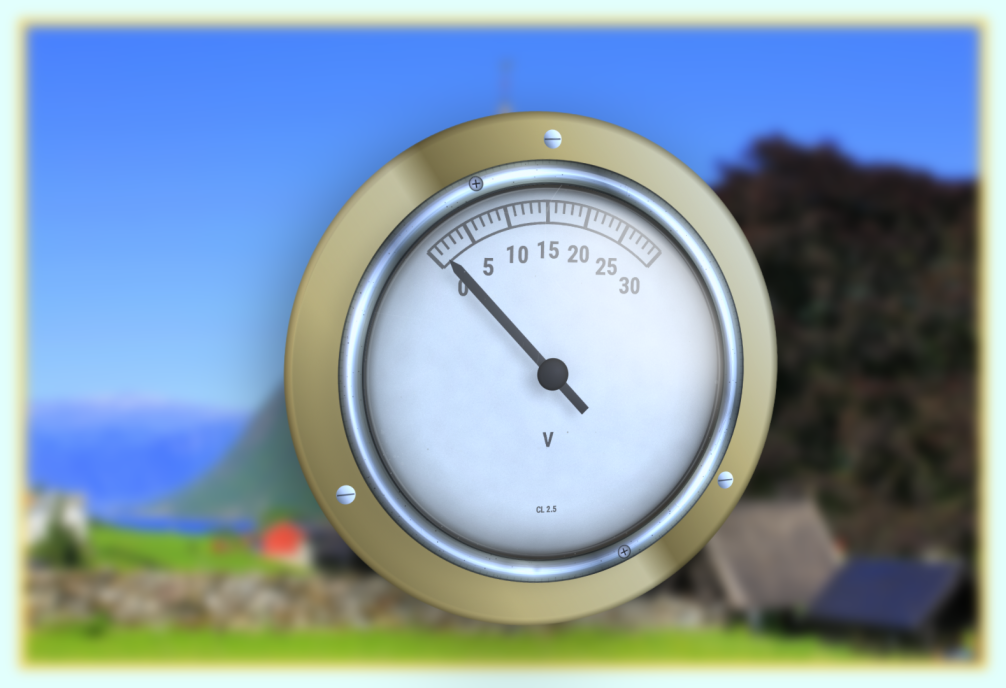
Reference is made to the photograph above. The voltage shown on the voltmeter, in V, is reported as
1 V
